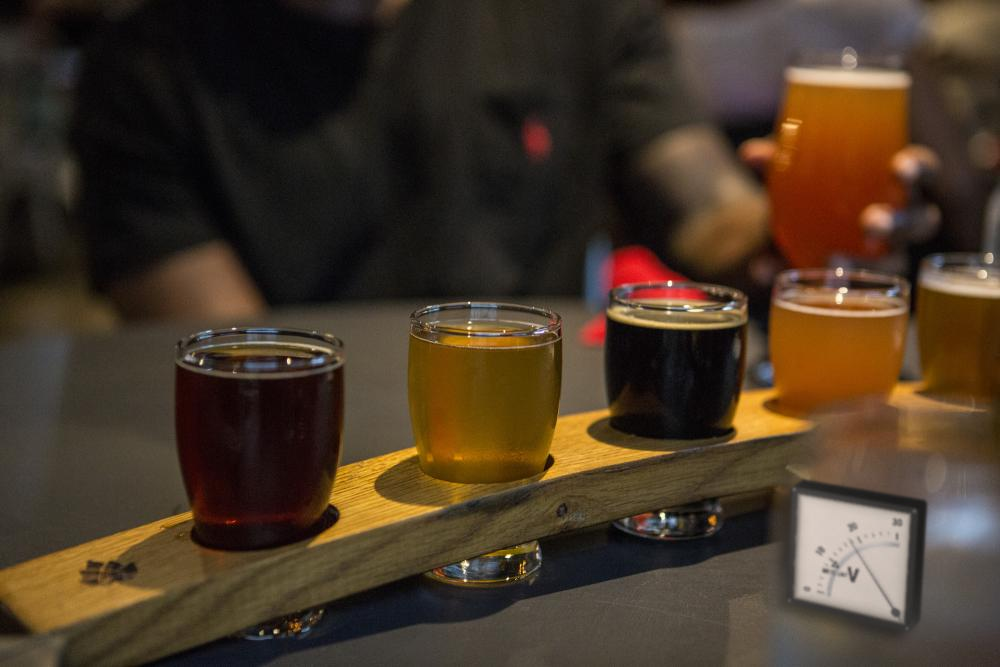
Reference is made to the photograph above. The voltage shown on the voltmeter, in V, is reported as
18 V
